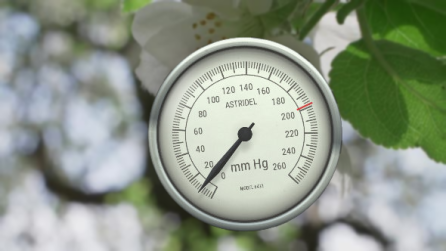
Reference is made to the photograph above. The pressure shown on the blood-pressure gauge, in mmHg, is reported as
10 mmHg
